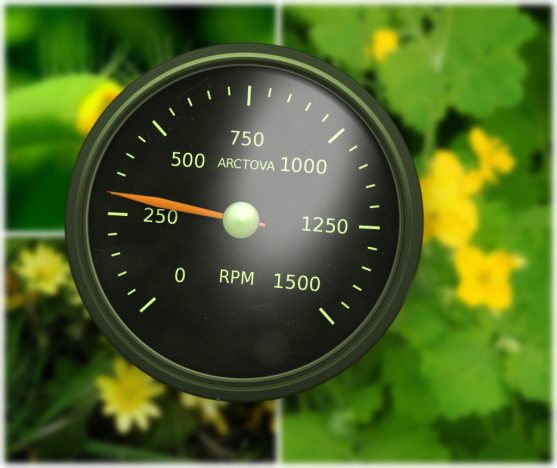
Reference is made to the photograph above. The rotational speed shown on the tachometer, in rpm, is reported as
300 rpm
